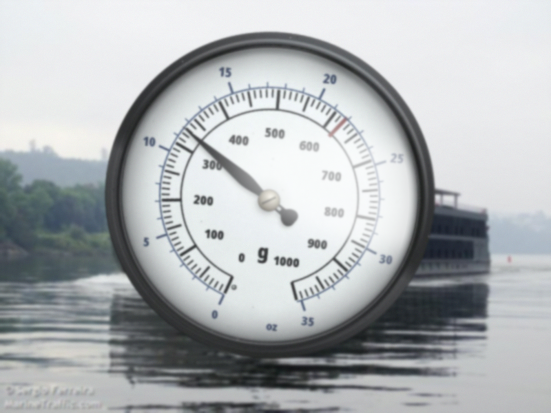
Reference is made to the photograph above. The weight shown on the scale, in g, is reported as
330 g
